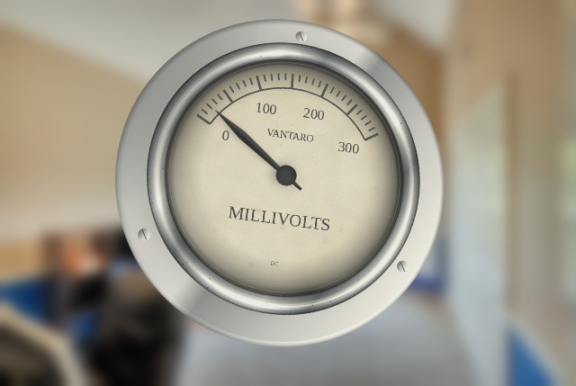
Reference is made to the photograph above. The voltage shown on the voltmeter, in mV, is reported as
20 mV
